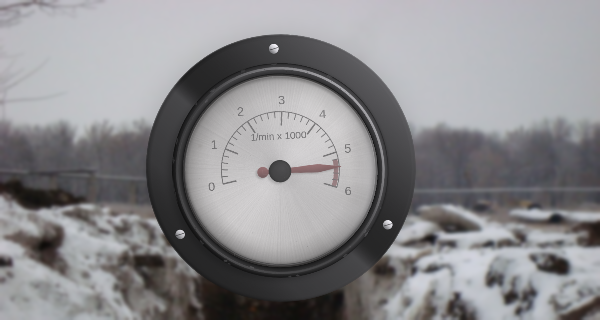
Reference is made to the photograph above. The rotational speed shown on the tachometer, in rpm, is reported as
5400 rpm
